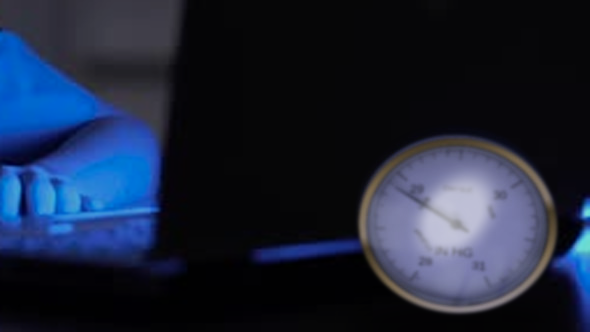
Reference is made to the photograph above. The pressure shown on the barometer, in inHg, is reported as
28.9 inHg
